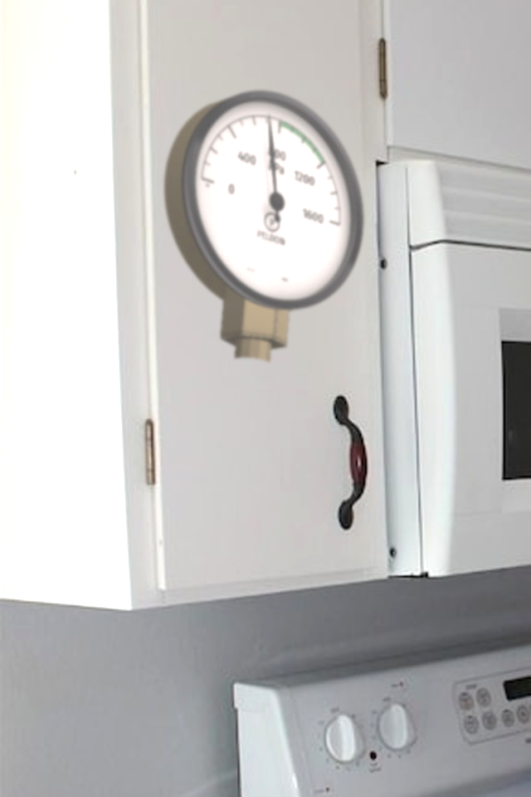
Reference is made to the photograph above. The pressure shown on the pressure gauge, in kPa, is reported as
700 kPa
